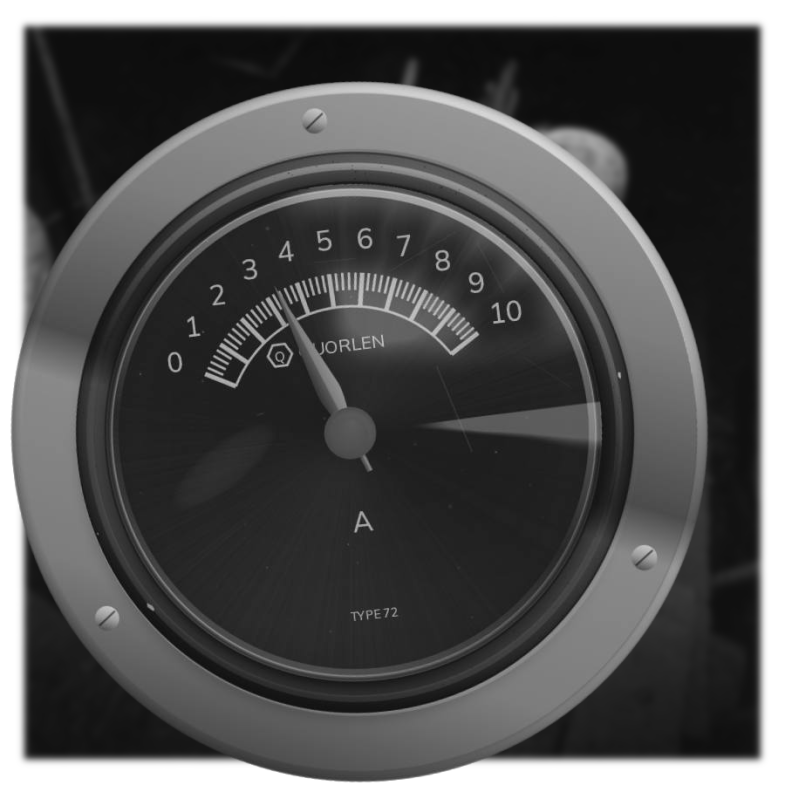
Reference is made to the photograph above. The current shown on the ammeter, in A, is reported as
3.4 A
